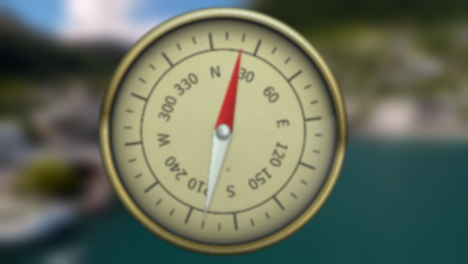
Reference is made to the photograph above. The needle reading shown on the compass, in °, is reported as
20 °
